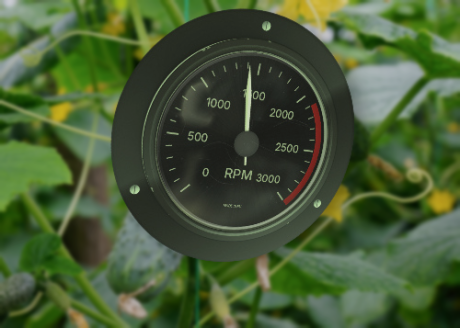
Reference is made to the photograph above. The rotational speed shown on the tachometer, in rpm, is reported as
1400 rpm
